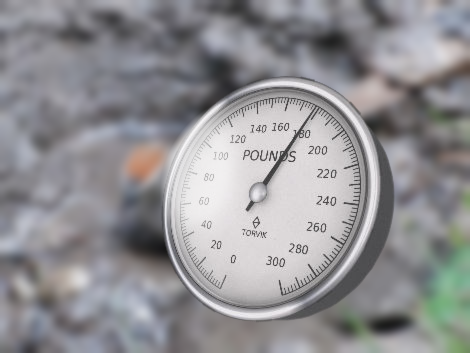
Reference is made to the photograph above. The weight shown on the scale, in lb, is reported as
180 lb
